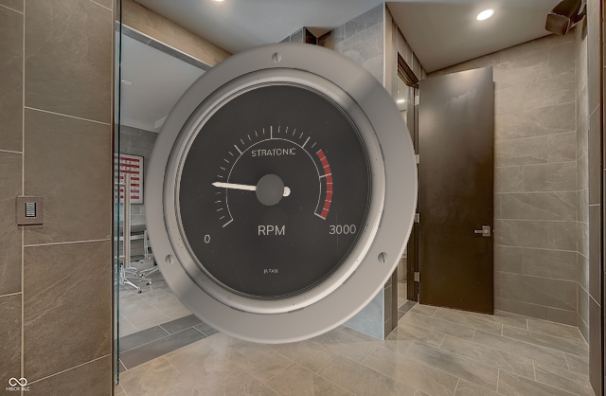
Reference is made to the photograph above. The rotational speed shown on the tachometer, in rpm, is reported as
500 rpm
